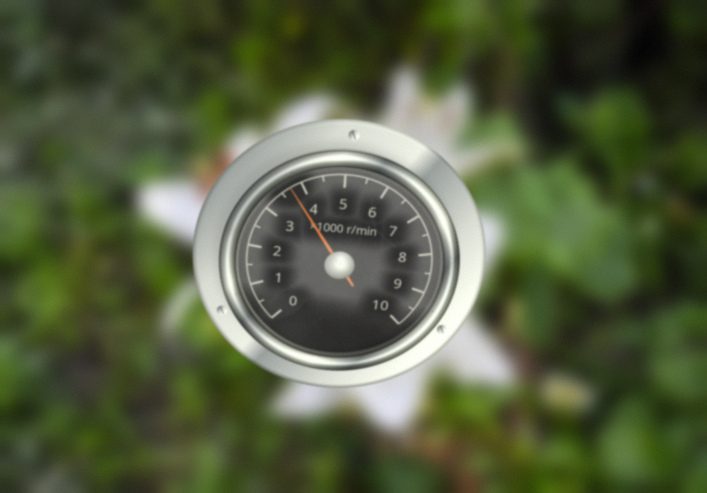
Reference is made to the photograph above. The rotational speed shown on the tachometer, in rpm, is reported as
3750 rpm
